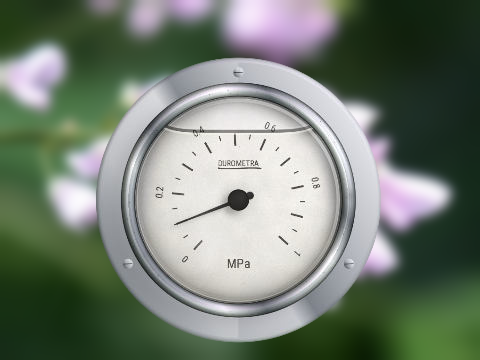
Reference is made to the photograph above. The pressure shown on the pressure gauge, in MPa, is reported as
0.1 MPa
